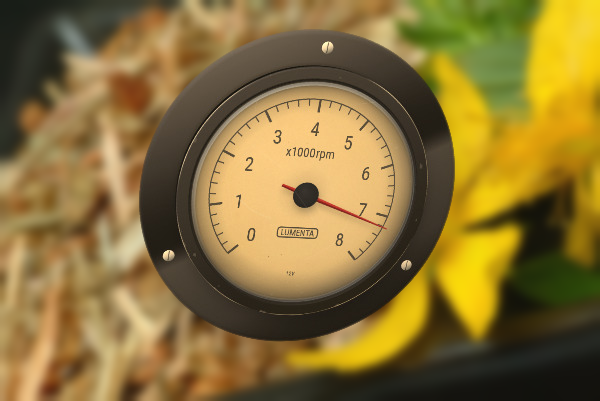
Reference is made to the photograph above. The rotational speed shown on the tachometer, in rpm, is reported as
7200 rpm
